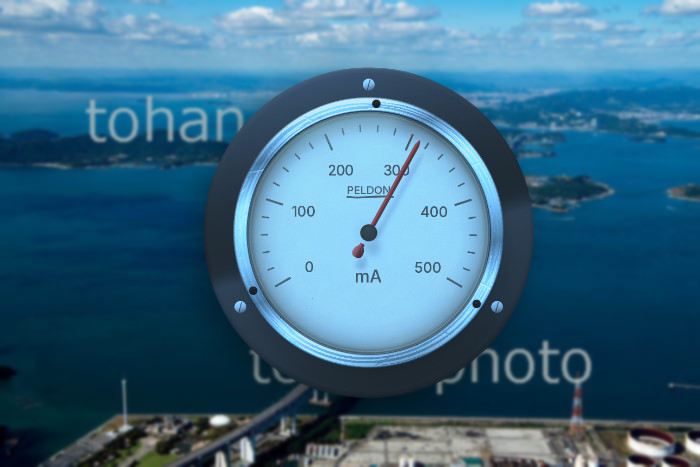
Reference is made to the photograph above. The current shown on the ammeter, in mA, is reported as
310 mA
